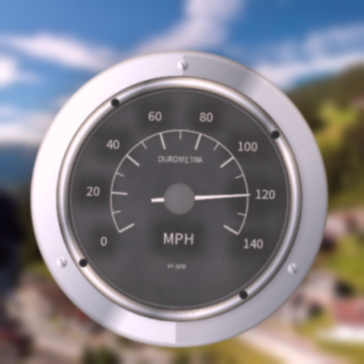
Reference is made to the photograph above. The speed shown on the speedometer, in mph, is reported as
120 mph
